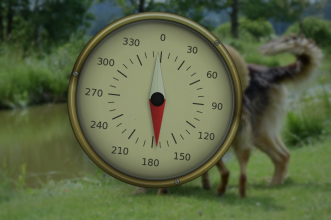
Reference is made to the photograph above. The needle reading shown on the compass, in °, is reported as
175 °
